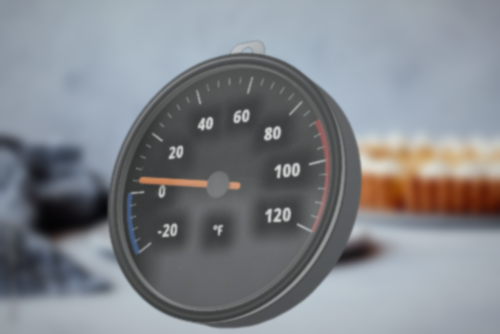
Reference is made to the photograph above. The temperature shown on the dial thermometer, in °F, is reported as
4 °F
